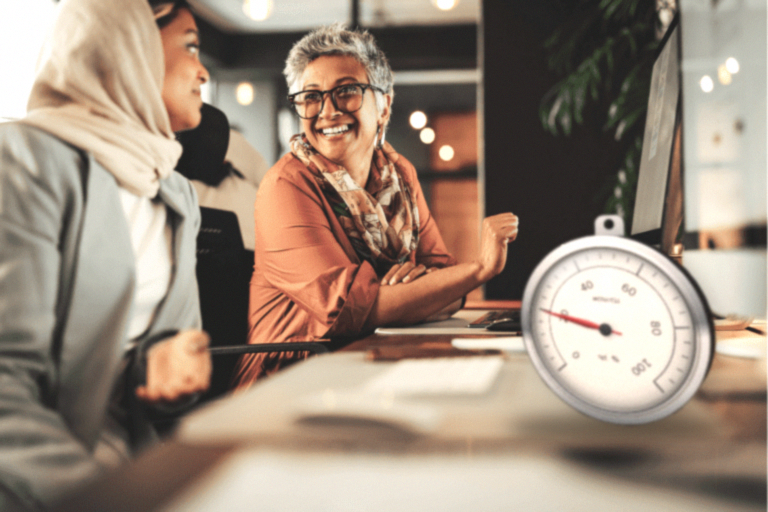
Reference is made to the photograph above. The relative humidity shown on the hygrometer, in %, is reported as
20 %
